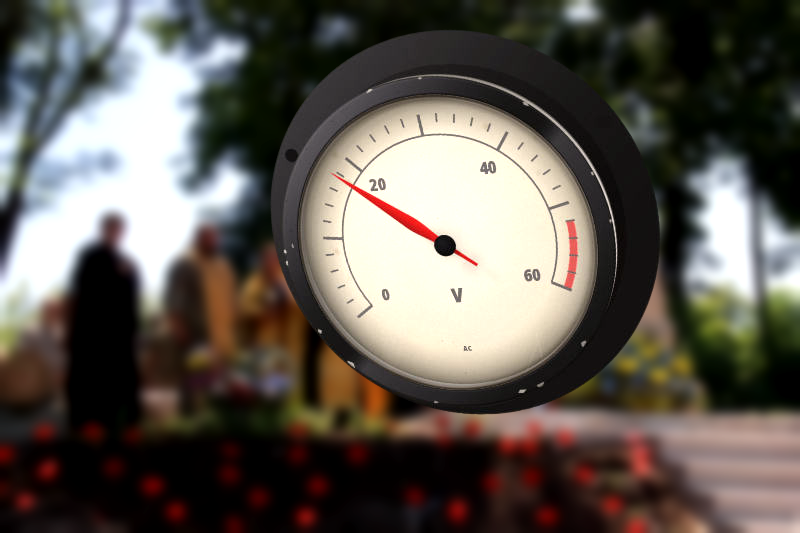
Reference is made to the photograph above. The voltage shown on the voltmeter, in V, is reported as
18 V
